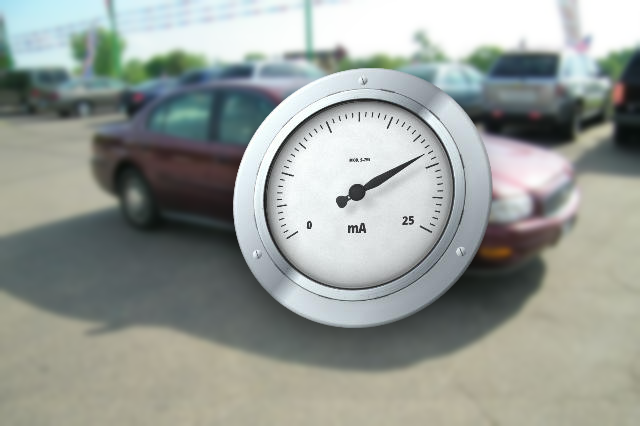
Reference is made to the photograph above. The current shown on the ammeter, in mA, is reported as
19 mA
